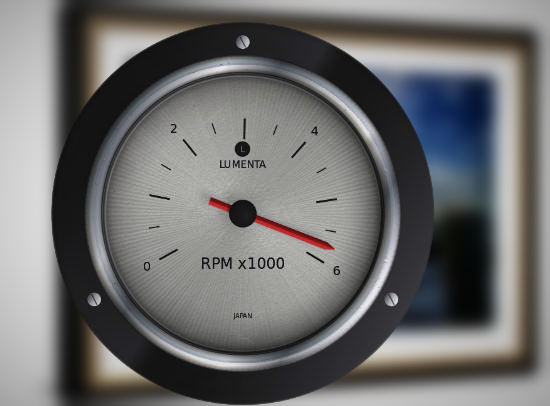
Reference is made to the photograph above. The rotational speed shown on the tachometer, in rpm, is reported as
5750 rpm
